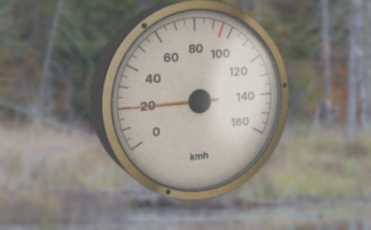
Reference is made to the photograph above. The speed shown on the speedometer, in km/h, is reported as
20 km/h
